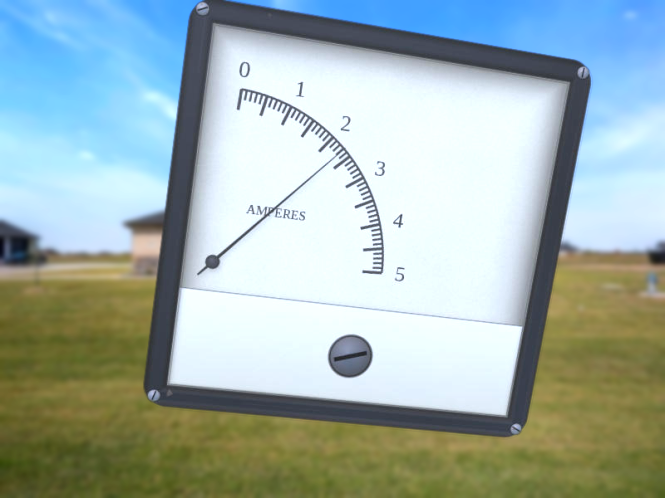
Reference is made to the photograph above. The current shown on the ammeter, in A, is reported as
2.3 A
